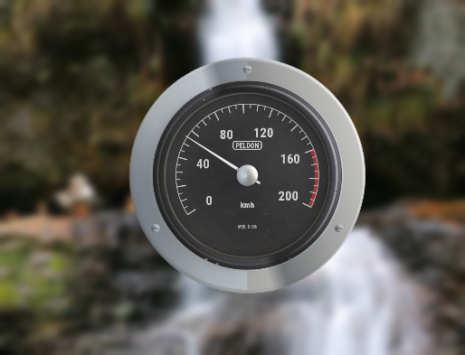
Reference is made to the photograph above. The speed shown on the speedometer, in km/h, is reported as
55 km/h
